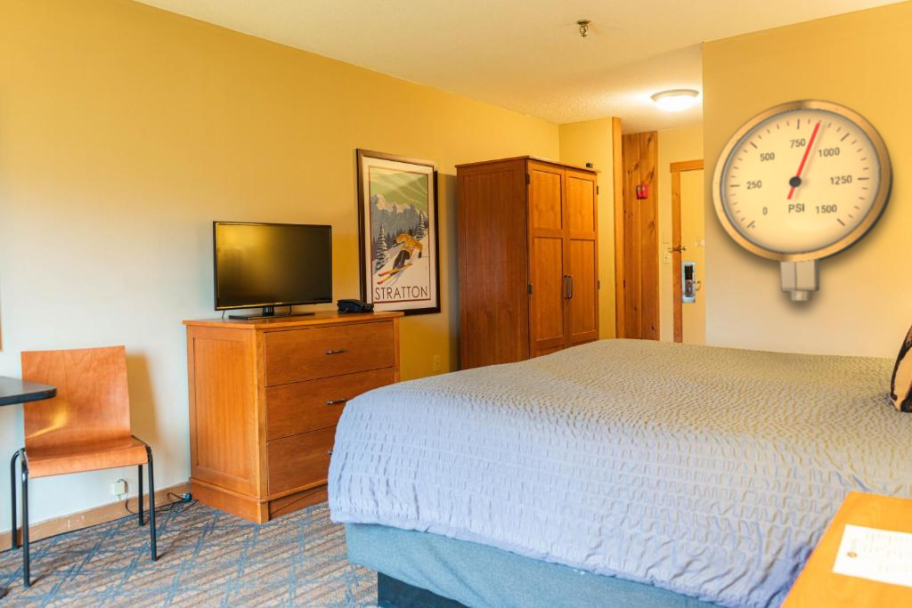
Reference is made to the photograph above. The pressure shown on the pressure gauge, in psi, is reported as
850 psi
